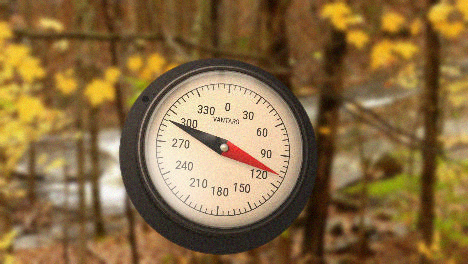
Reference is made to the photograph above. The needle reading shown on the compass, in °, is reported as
110 °
